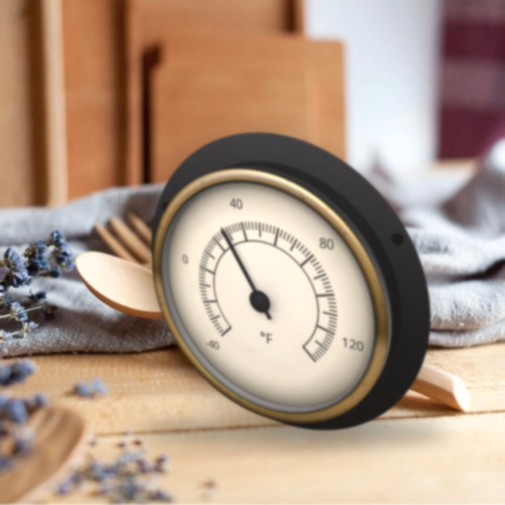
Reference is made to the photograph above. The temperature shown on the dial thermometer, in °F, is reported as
30 °F
